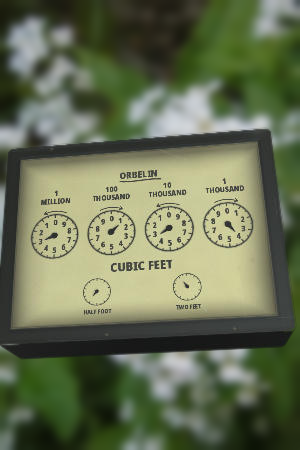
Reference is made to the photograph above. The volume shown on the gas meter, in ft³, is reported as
313400 ft³
